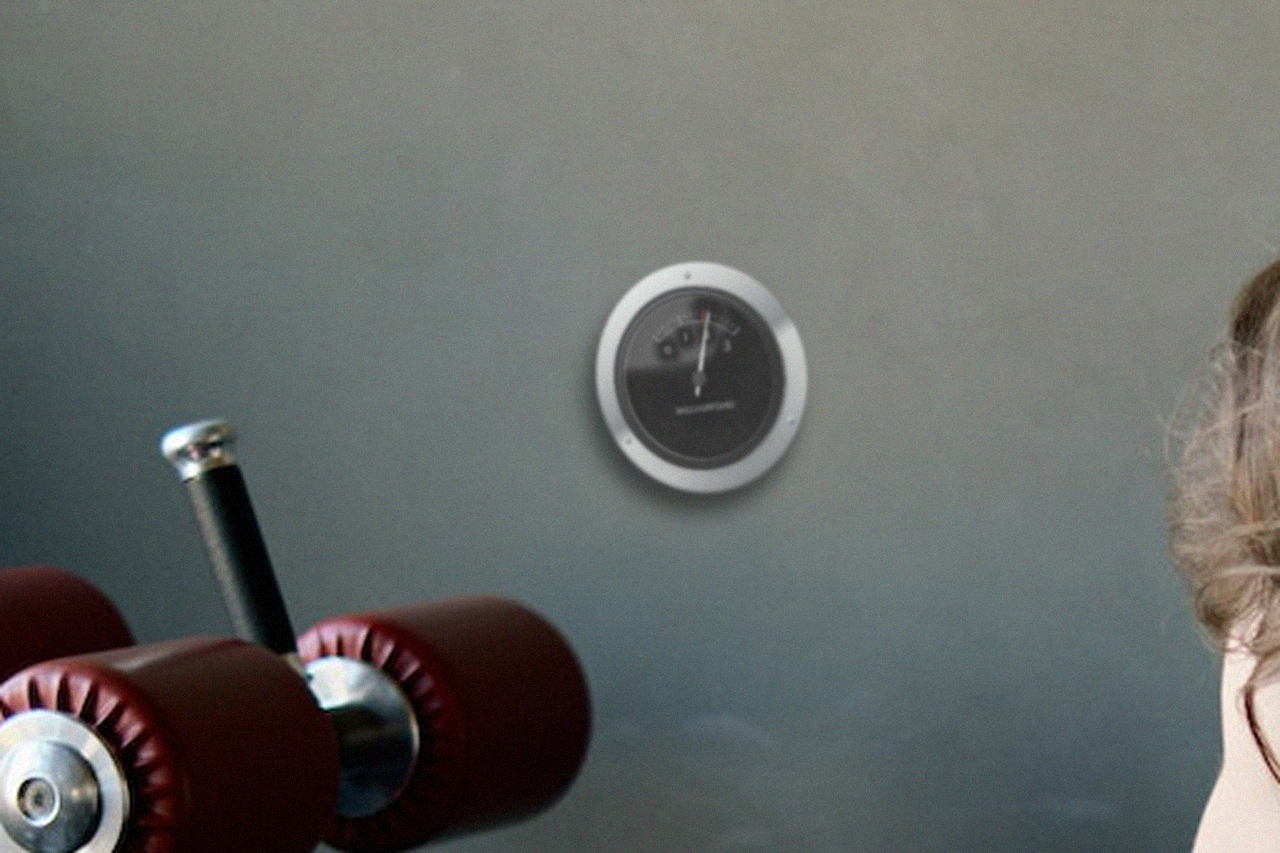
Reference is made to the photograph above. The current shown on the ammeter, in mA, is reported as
2 mA
